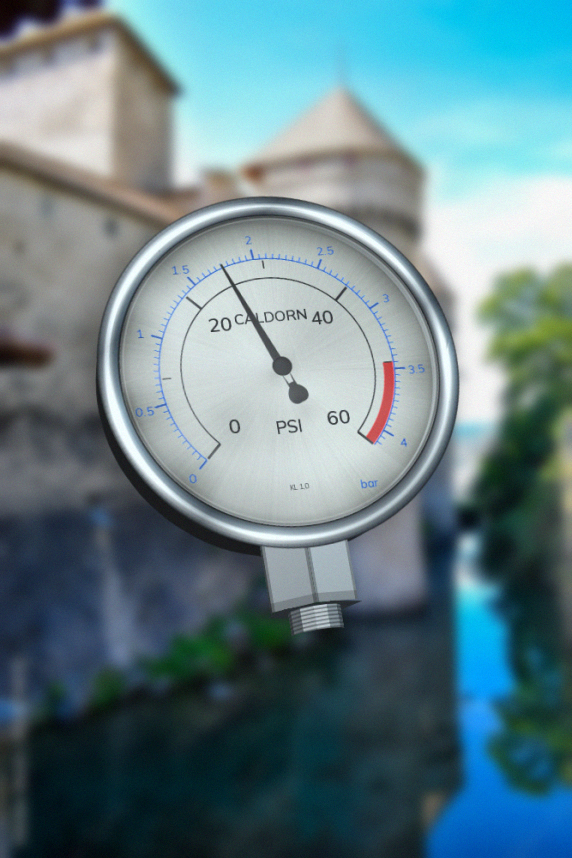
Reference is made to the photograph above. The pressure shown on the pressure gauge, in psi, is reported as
25 psi
